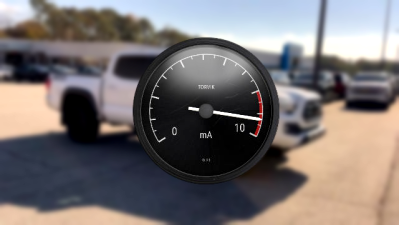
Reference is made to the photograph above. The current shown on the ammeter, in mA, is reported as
9.25 mA
